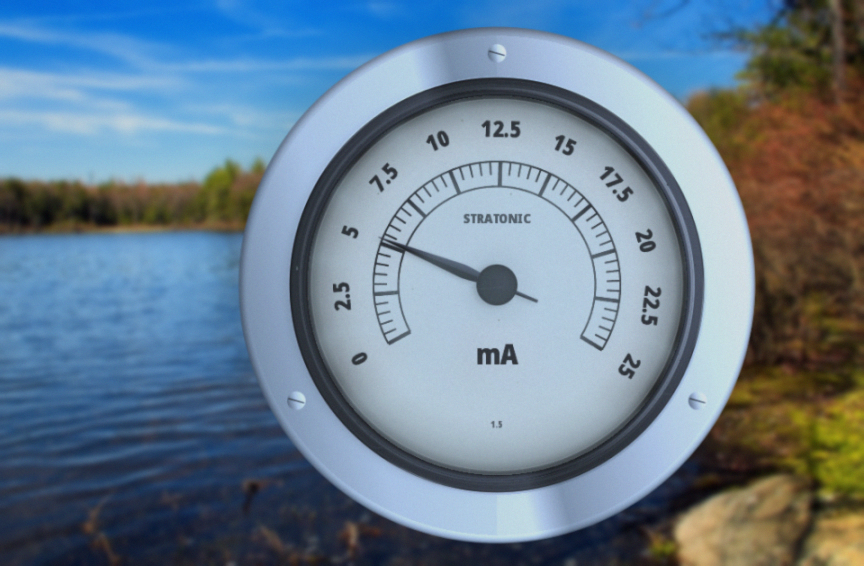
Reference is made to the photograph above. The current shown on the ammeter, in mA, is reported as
5.25 mA
